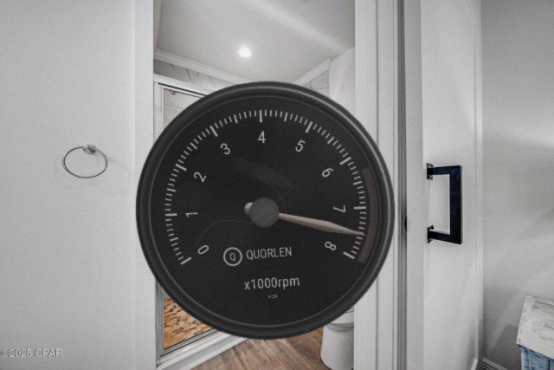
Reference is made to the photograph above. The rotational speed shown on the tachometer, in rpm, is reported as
7500 rpm
